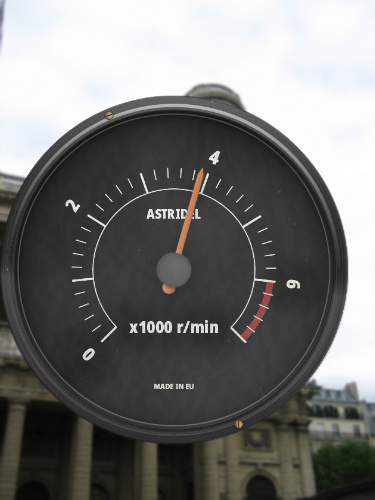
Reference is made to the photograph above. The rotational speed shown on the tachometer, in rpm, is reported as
3900 rpm
